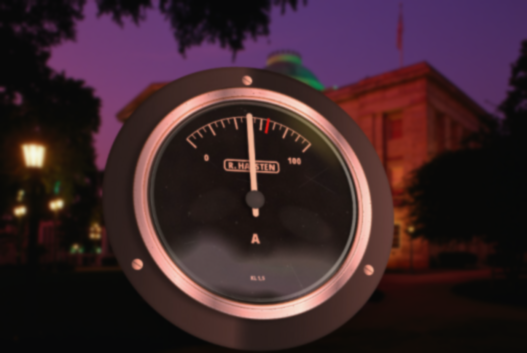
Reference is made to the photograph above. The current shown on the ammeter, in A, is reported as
50 A
